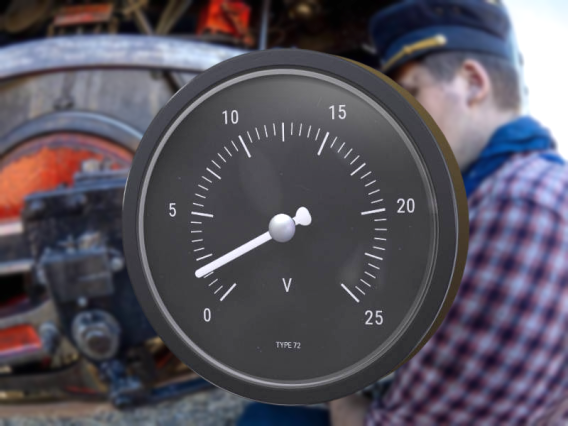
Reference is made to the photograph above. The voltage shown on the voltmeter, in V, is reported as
1.75 V
